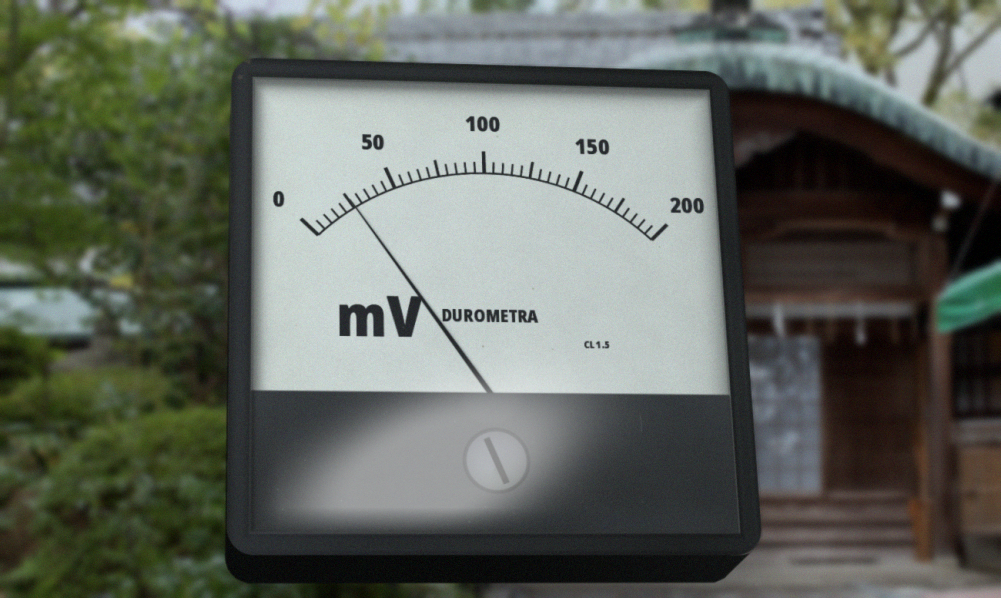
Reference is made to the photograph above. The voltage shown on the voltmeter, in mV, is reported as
25 mV
